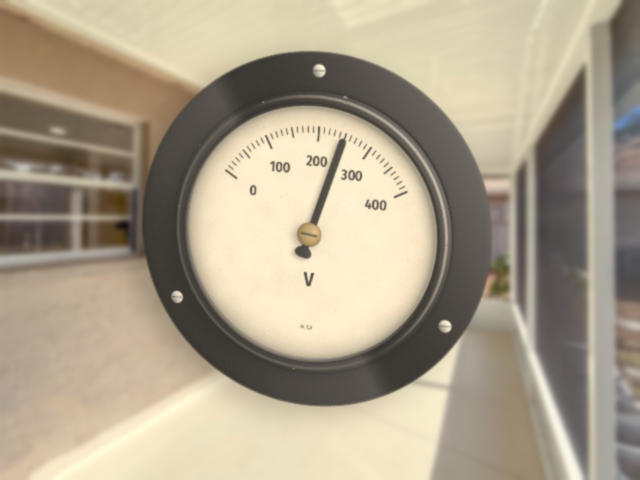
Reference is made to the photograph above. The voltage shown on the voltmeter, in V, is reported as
250 V
